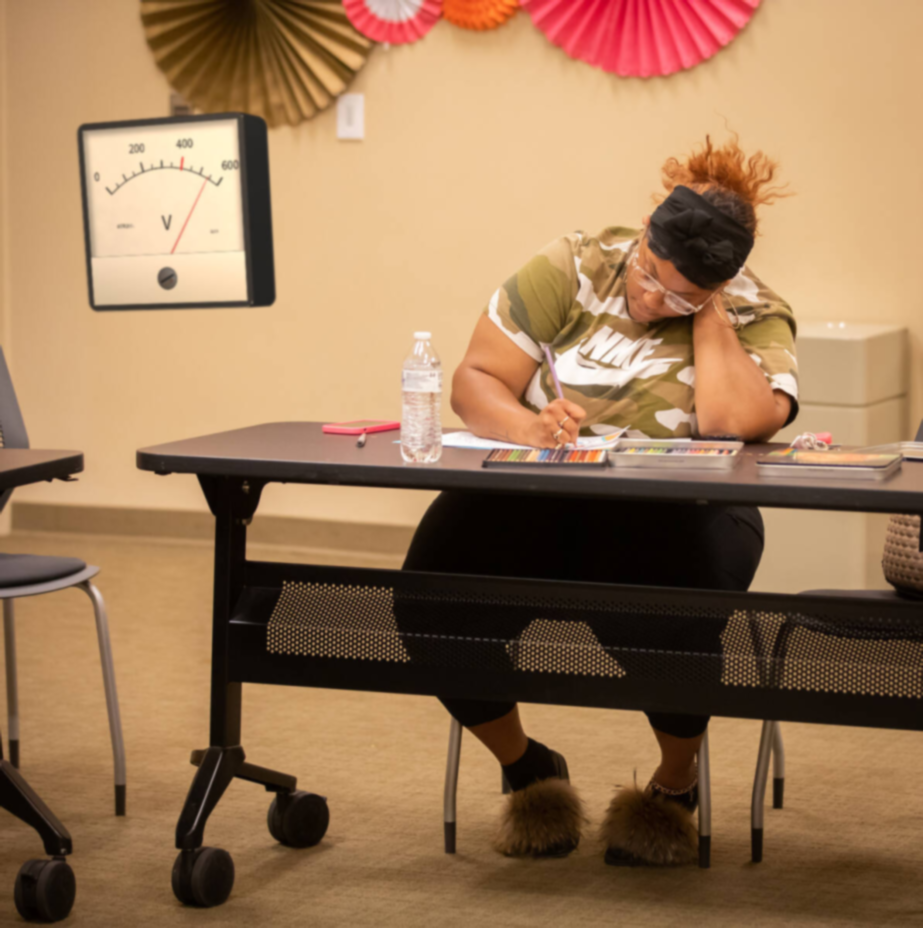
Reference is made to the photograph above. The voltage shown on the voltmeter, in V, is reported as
550 V
